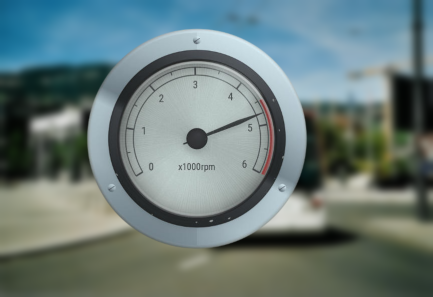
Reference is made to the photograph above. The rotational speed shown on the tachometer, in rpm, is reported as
4750 rpm
